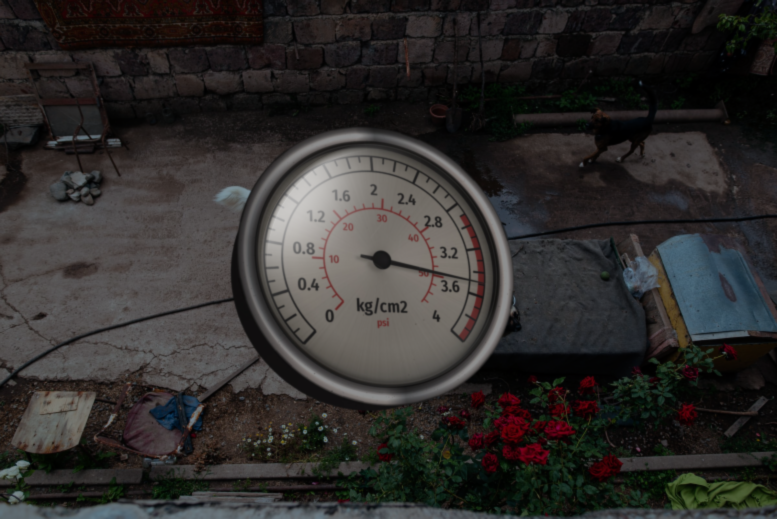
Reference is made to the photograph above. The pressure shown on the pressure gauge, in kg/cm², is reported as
3.5 kg/cm²
